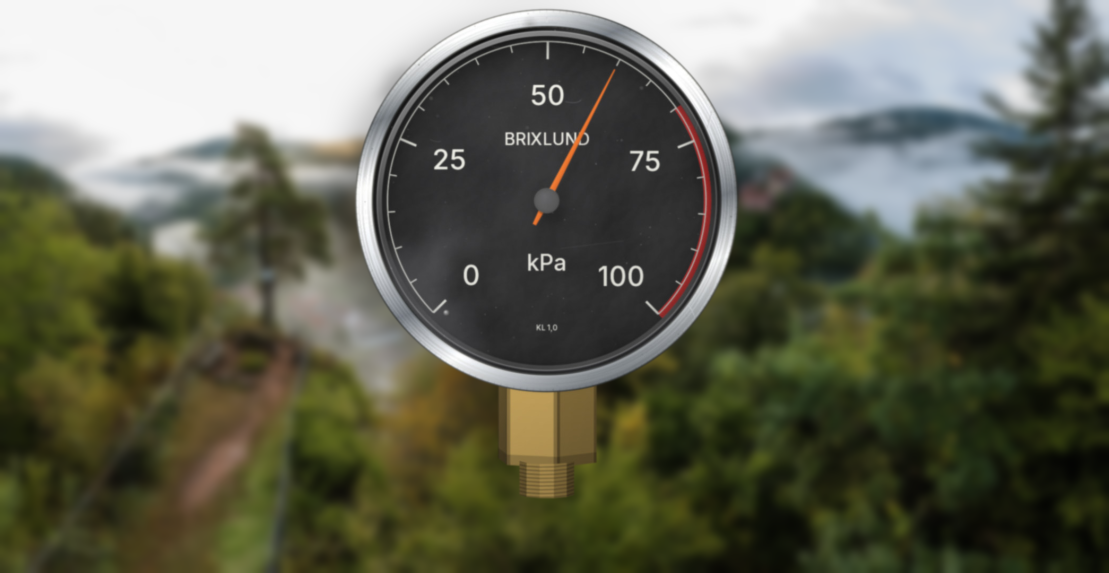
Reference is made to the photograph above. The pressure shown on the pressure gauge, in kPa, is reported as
60 kPa
